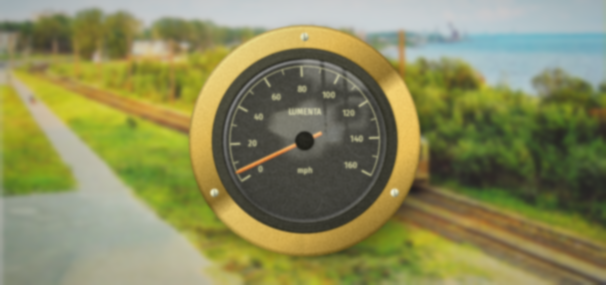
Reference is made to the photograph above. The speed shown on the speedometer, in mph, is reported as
5 mph
